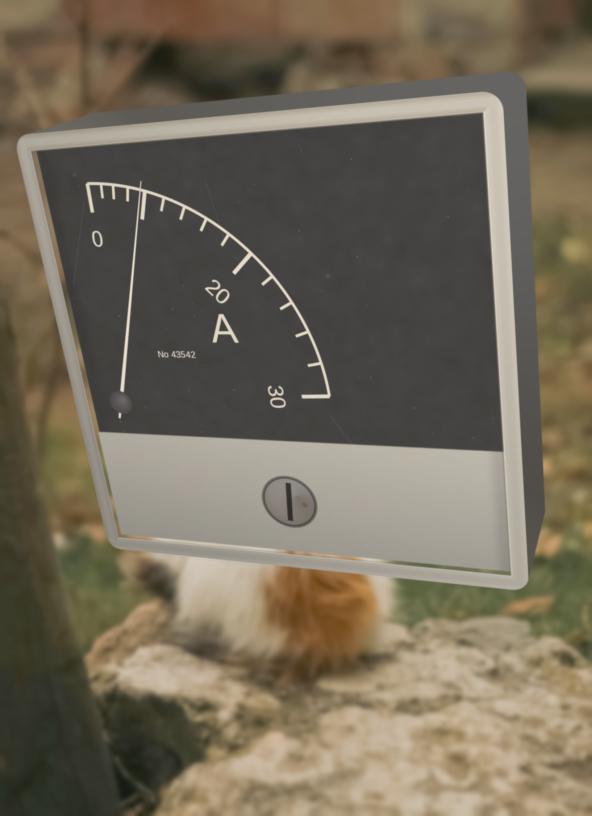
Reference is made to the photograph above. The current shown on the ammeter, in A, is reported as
10 A
